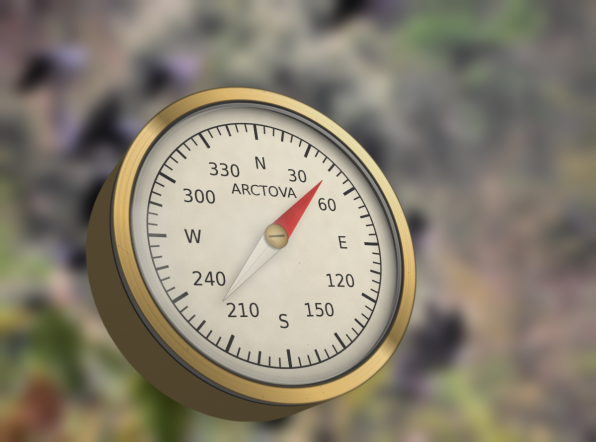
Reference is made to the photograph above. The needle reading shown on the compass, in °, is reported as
45 °
